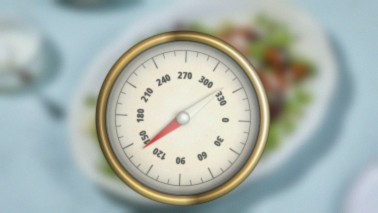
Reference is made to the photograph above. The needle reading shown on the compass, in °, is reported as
140 °
